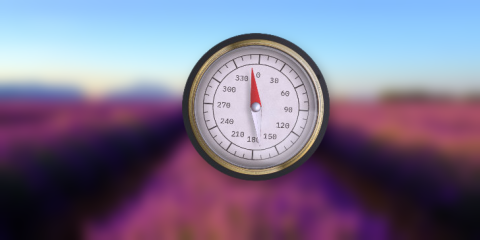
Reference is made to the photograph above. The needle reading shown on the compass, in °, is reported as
350 °
